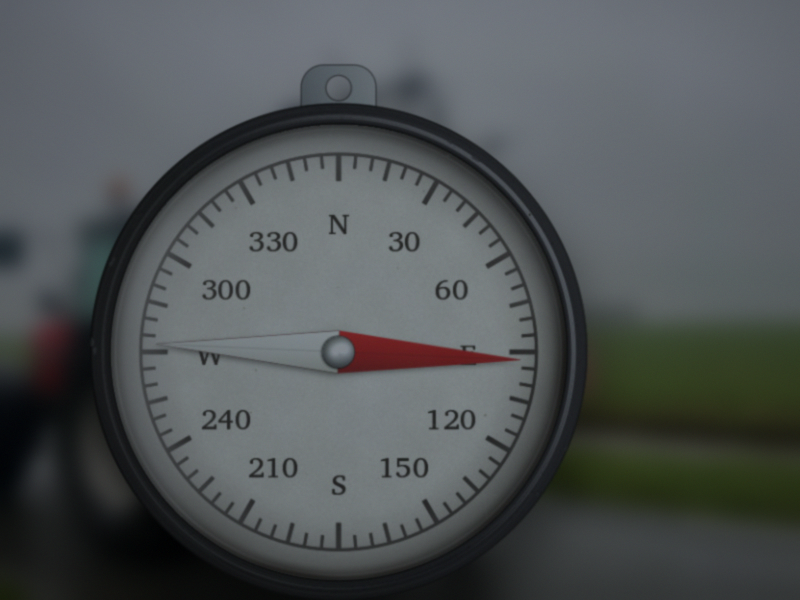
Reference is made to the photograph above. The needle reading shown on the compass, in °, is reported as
92.5 °
